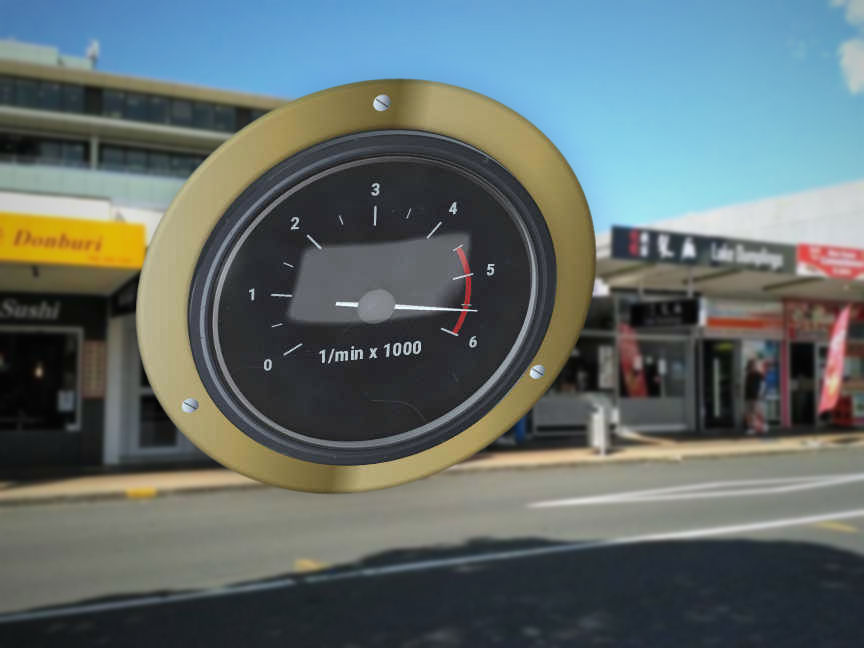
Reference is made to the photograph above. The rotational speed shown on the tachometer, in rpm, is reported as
5500 rpm
